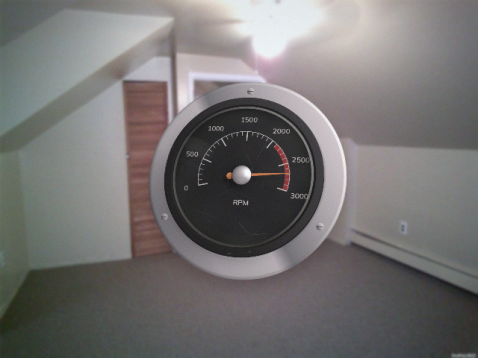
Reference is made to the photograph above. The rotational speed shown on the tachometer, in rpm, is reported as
2700 rpm
